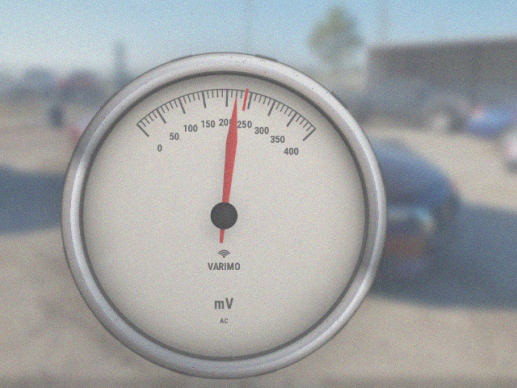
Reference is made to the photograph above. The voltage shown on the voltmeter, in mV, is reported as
220 mV
